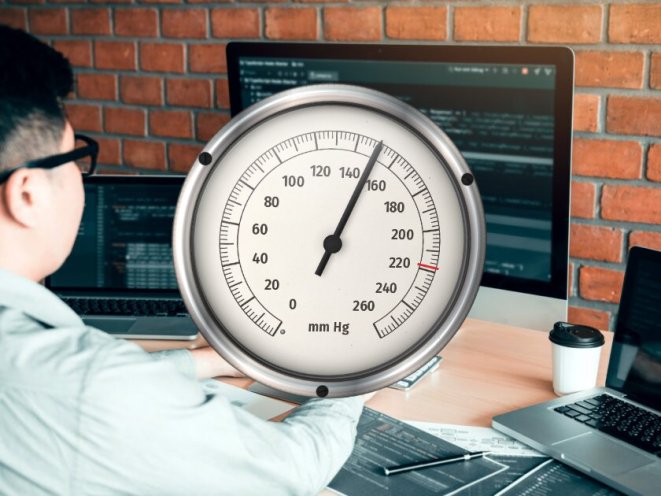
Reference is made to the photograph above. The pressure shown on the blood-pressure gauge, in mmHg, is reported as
150 mmHg
